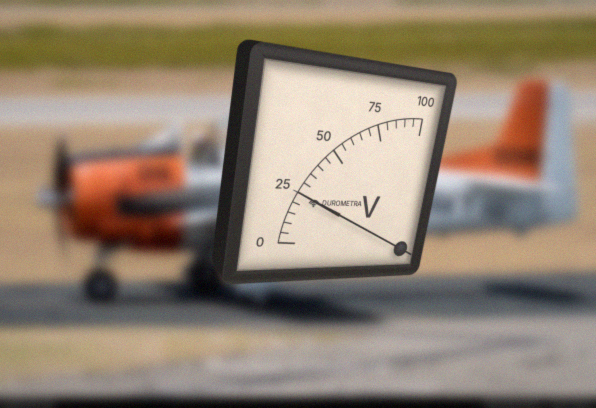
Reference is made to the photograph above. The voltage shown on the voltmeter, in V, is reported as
25 V
